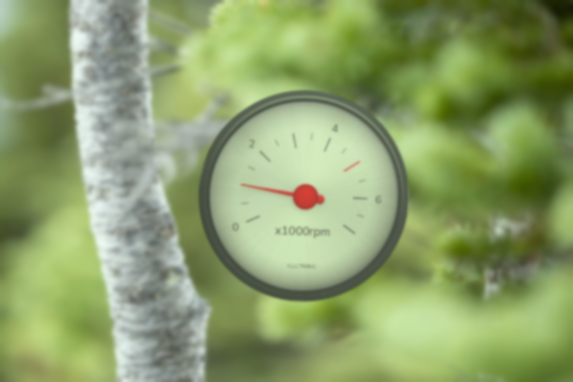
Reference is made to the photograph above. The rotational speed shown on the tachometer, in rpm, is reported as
1000 rpm
